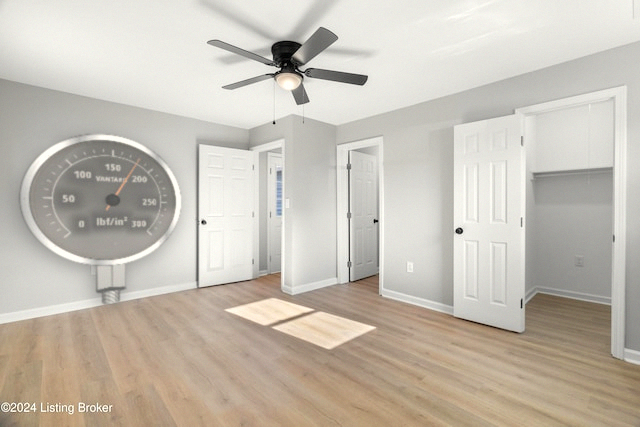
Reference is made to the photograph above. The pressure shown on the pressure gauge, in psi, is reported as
180 psi
